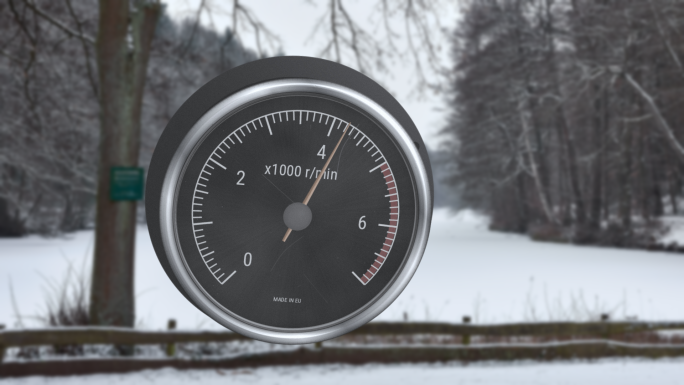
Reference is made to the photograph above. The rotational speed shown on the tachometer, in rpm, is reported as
4200 rpm
